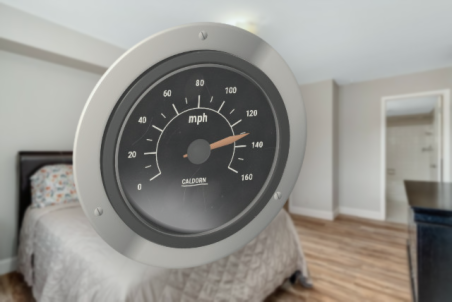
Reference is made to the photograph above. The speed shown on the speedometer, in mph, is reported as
130 mph
